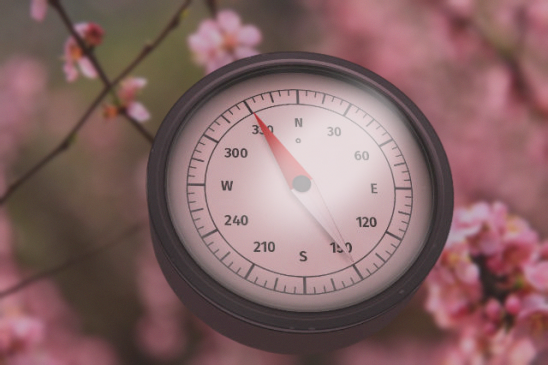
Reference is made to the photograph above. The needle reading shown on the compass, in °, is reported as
330 °
